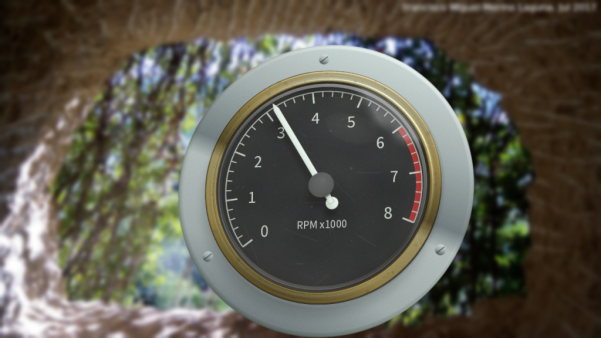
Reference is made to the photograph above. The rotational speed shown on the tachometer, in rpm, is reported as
3200 rpm
